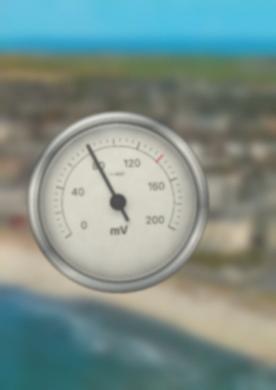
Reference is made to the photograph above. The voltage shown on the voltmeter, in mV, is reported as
80 mV
